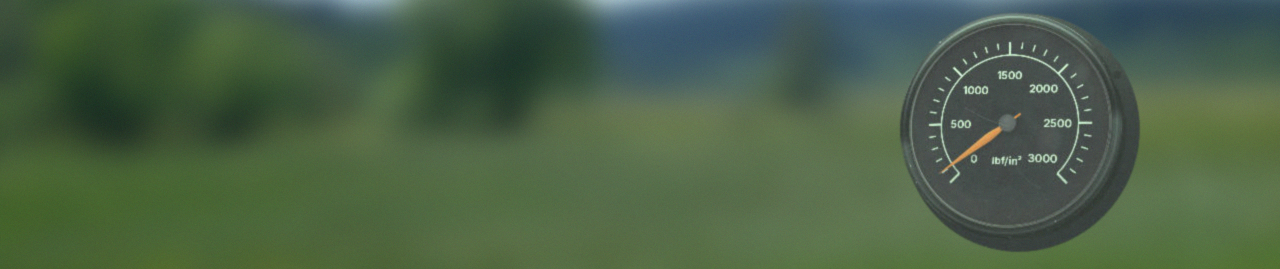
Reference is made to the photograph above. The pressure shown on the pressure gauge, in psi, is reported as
100 psi
